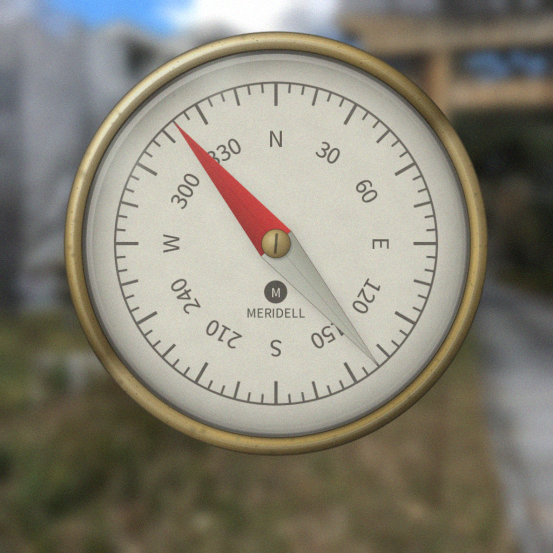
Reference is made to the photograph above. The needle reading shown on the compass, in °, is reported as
320 °
